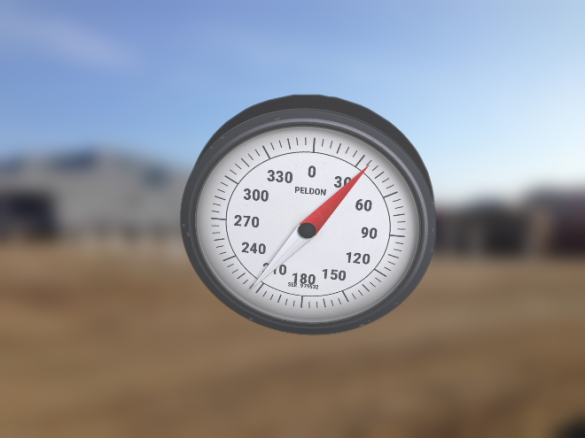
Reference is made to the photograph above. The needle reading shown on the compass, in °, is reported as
35 °
